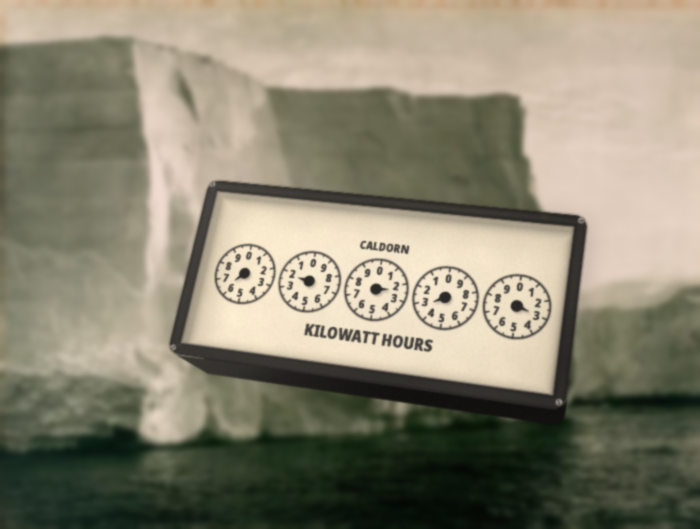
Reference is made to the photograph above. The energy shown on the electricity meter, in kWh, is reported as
62233 kWh
